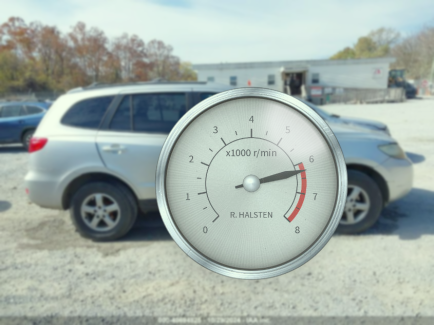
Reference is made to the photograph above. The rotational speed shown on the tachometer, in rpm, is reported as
6250 rpm
